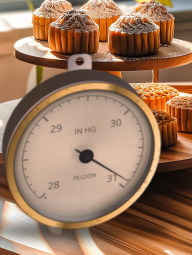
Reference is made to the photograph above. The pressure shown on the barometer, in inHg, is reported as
30.9 inHg
